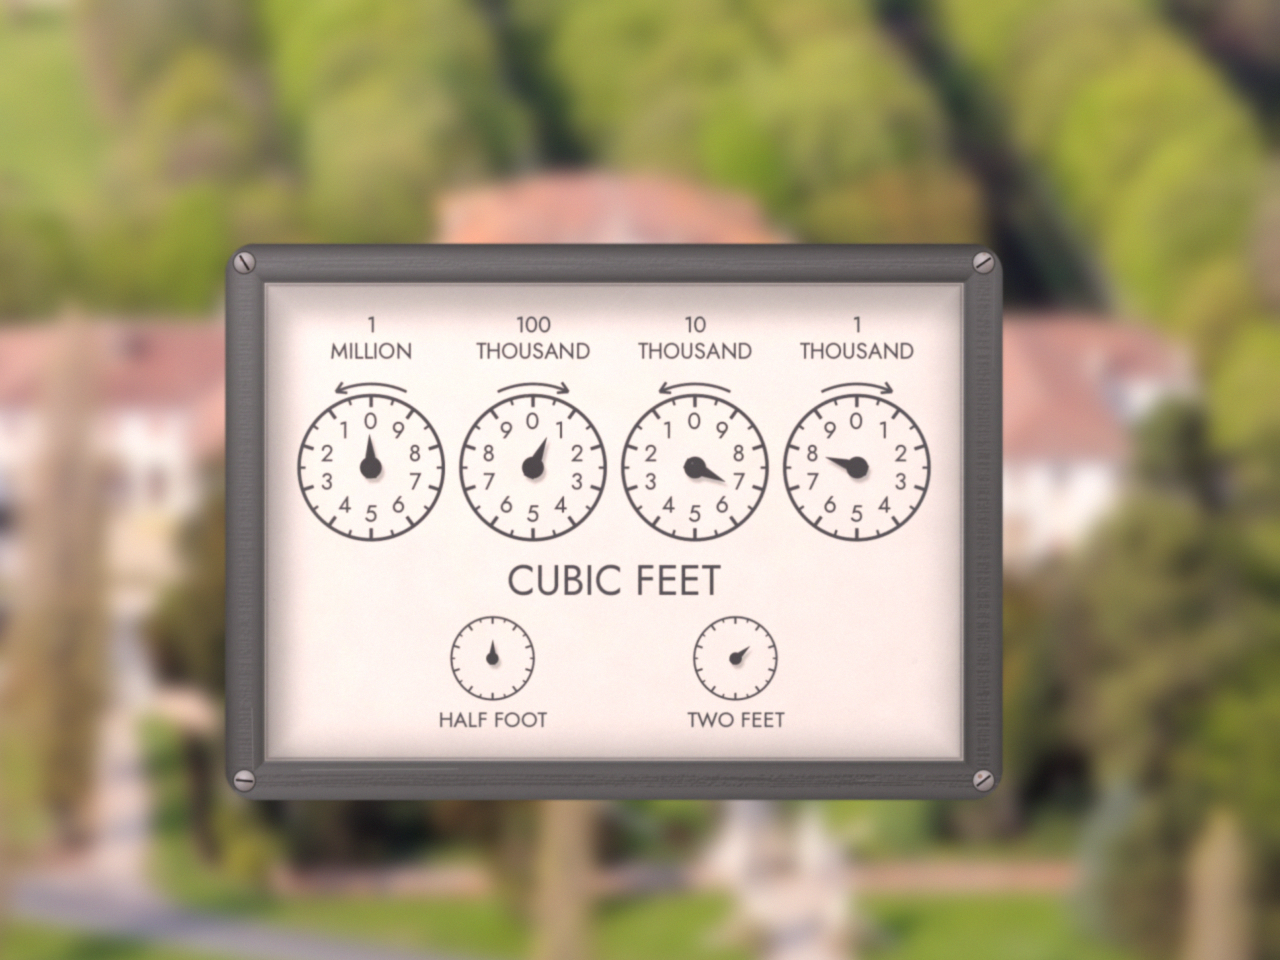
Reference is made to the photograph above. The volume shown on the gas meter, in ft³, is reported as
6800 ft³
